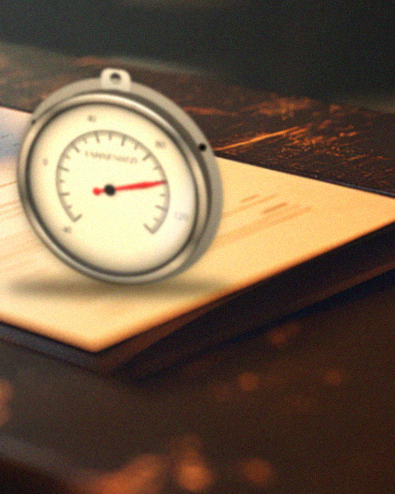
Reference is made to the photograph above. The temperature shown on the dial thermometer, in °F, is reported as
100 °F
